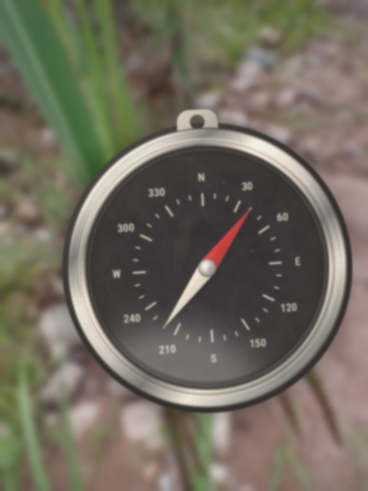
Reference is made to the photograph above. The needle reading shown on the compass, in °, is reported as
40 °
